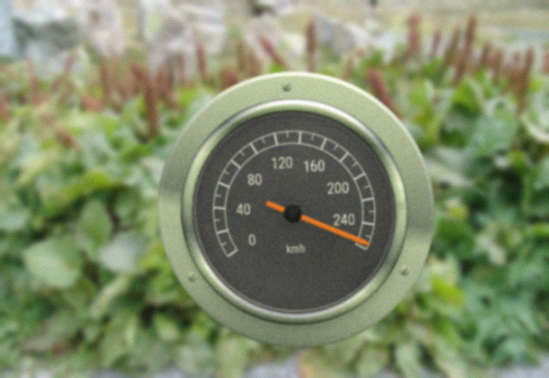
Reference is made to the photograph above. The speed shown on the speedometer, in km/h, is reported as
255 km/h
